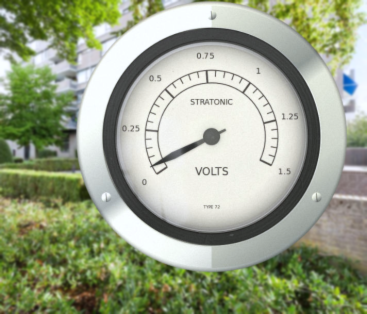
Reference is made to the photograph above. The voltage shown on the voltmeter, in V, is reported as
0.05 V
